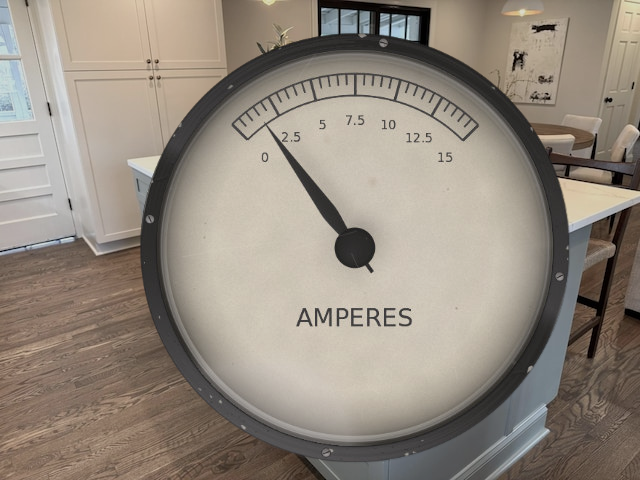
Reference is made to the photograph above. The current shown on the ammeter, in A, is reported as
1.5 A
